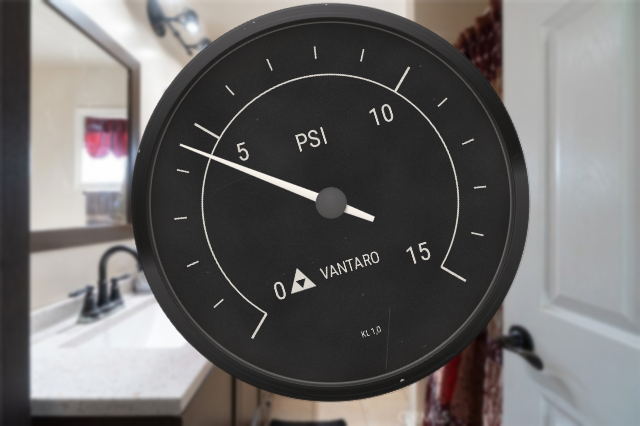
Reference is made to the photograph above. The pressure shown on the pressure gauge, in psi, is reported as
4.5 psi
